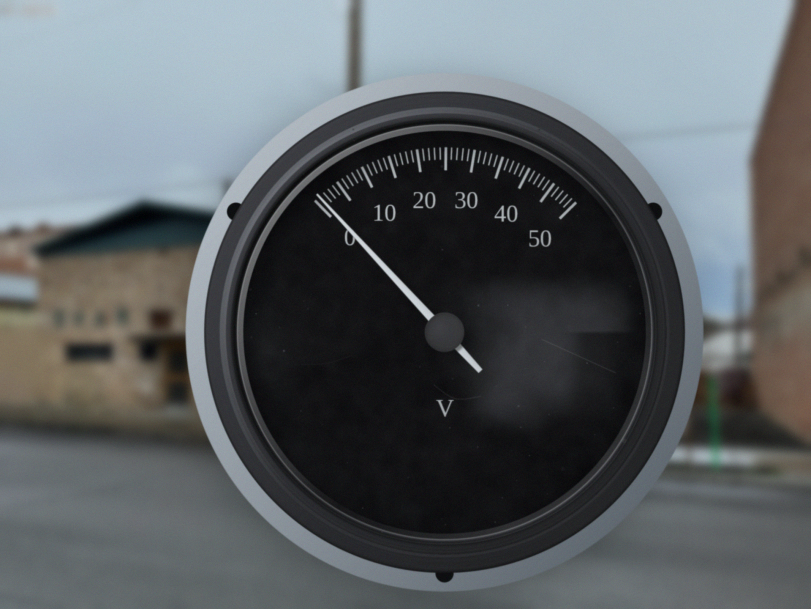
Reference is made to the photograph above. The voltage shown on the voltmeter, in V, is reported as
1 V
